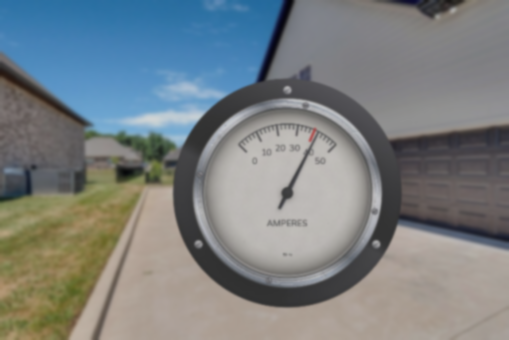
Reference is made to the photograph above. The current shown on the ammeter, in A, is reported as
40 A
